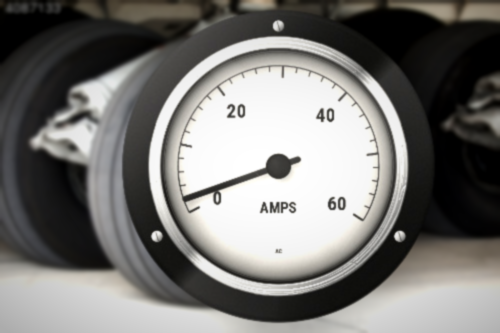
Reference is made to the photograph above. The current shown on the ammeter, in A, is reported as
2 A
